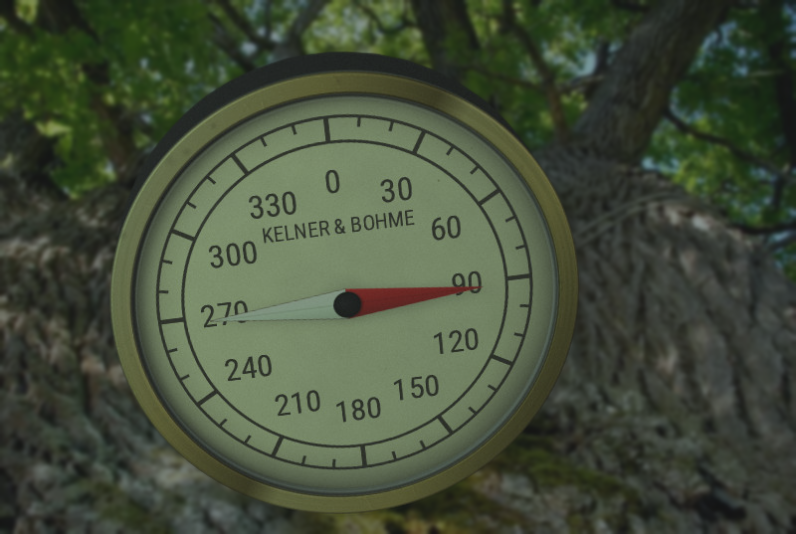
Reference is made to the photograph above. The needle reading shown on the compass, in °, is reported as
90 °
